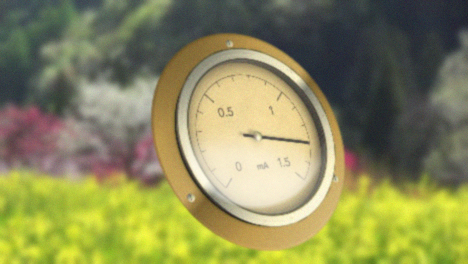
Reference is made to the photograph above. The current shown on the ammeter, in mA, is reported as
1.3 mA
